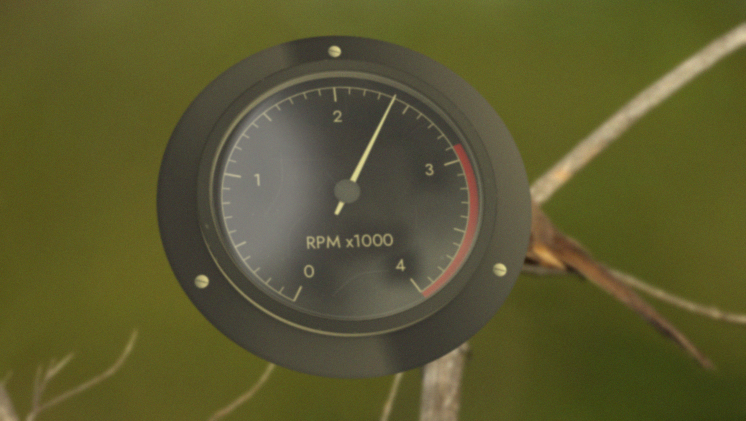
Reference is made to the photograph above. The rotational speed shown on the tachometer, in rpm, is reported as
2400 rpm
